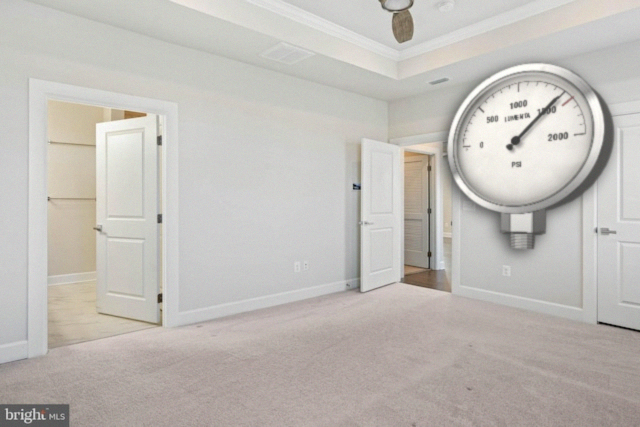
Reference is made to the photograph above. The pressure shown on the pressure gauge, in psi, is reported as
1500 psi
